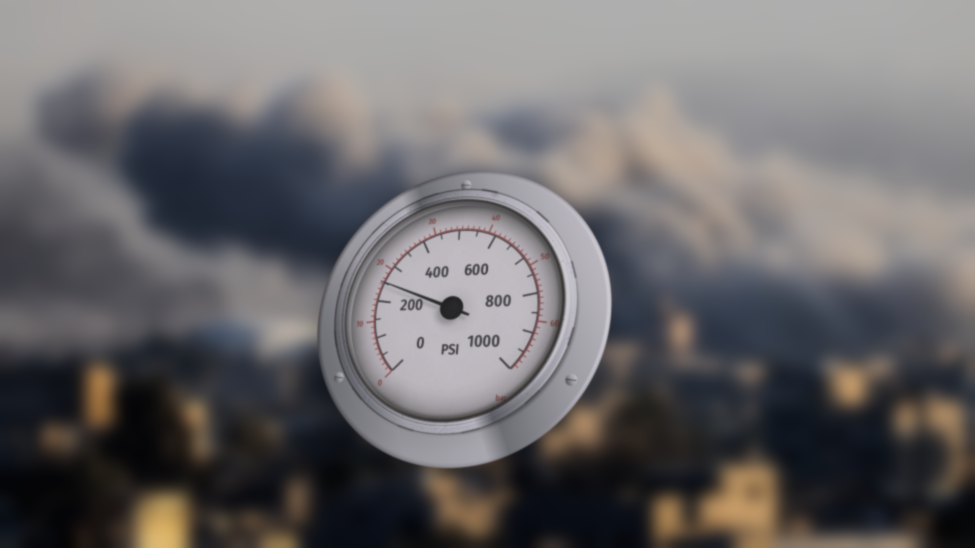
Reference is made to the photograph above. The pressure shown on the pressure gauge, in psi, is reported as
250 psi
